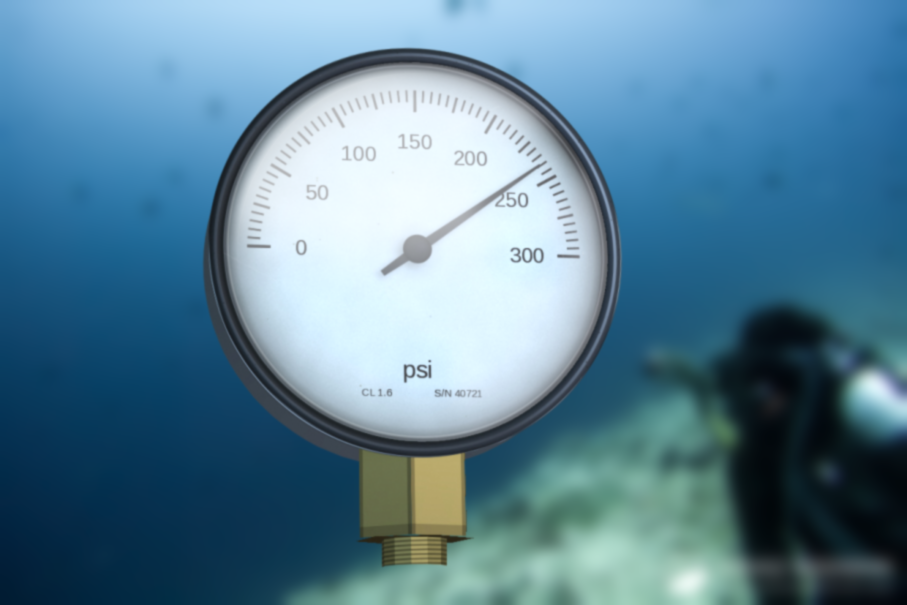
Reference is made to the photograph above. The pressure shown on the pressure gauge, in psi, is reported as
240 psi
